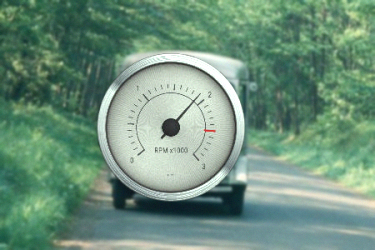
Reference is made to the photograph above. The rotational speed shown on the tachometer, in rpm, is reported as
1900 rpm
